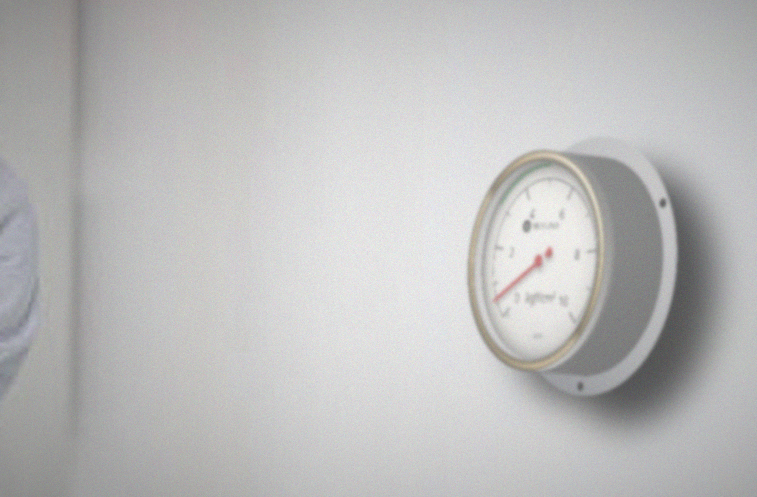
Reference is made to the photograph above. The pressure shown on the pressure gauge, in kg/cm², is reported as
0.5 kg/cm²
